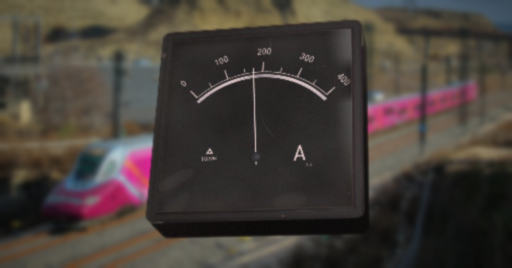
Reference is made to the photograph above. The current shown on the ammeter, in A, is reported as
175 A
